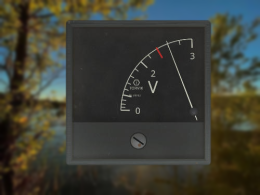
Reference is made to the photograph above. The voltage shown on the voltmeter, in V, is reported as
2.6 V
